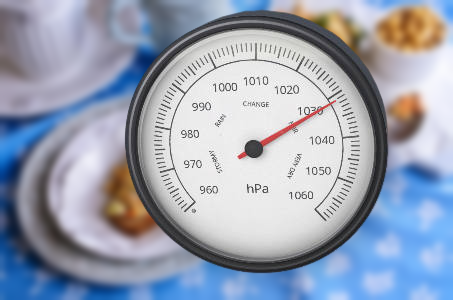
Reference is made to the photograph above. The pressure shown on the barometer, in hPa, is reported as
1031 hPa
